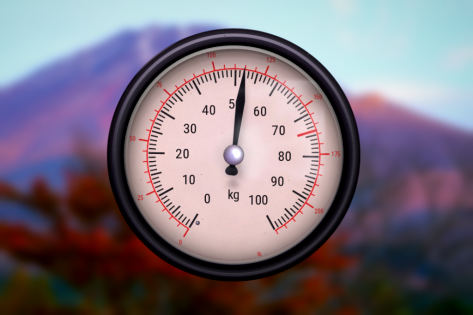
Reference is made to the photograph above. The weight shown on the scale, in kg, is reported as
52 kg
